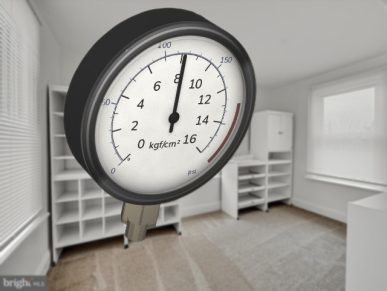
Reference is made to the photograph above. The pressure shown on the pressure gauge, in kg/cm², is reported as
8 kg/cm²
